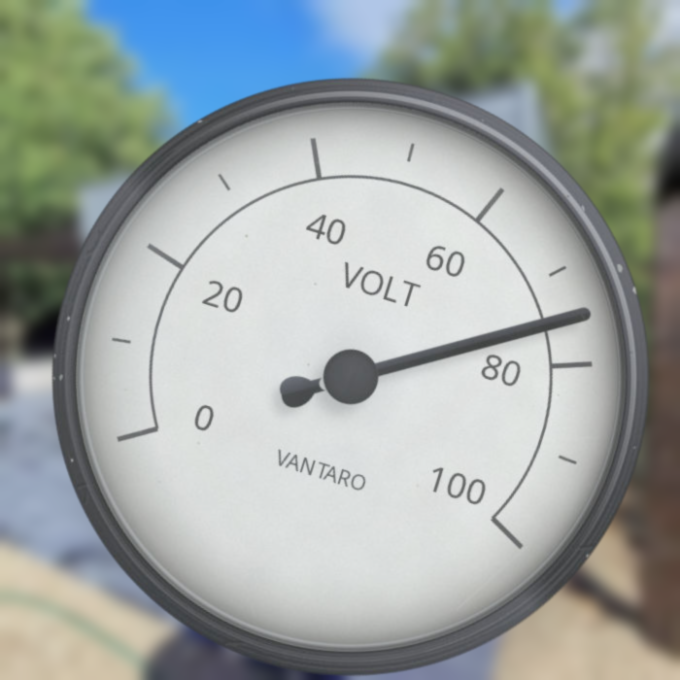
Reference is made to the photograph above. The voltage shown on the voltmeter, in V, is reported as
75 V
